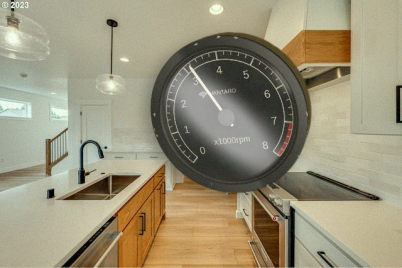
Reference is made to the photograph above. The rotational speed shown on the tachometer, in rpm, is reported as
3200 rpm
